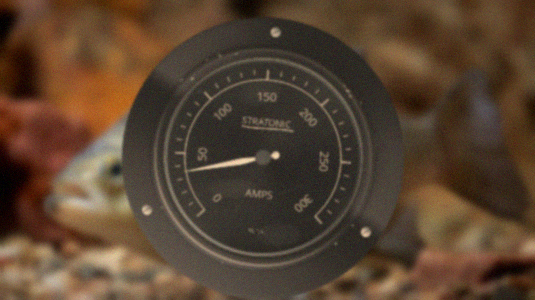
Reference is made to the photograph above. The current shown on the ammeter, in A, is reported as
35 A
